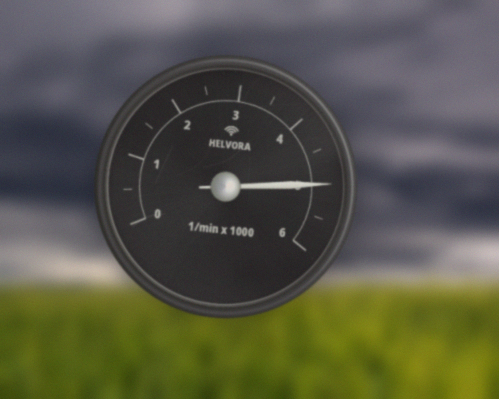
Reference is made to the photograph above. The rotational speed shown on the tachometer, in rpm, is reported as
5000 rpm
